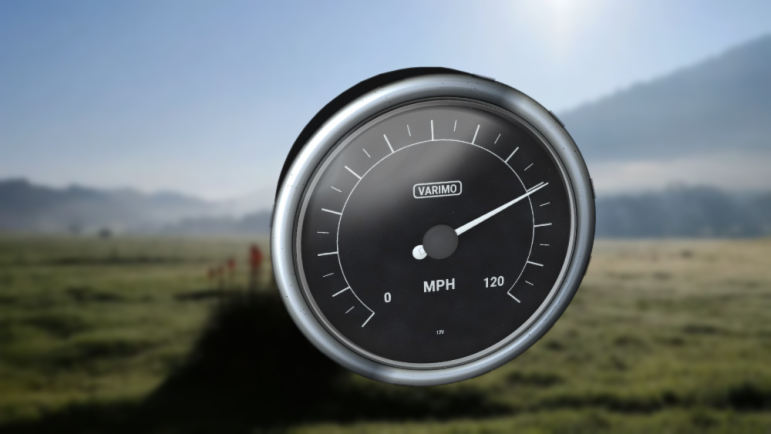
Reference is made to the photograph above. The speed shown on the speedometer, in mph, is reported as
90 mph
